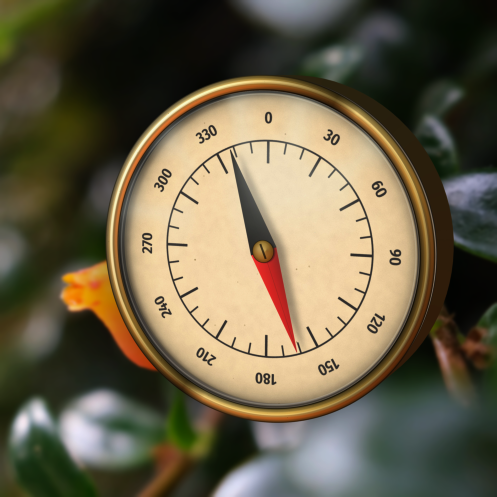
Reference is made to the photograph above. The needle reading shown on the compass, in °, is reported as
160 °
